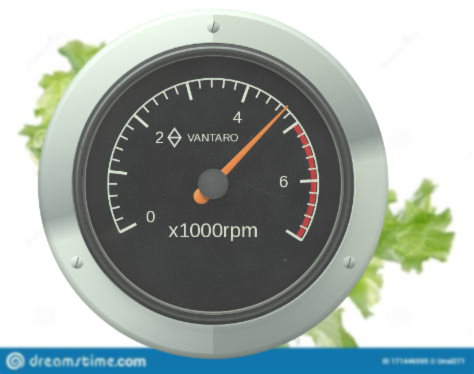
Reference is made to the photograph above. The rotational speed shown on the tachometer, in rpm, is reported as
4700 rpm
